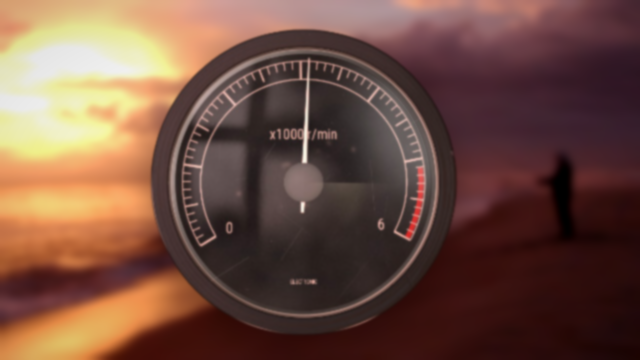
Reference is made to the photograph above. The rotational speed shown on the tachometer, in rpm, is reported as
3100 rpm
